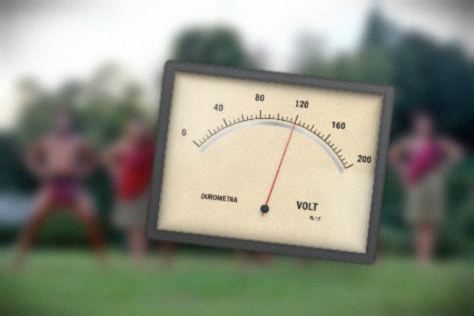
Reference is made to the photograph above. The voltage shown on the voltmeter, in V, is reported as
120 V
